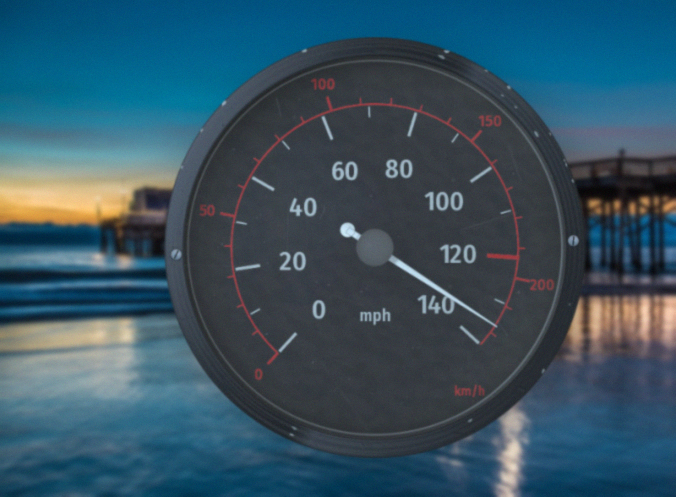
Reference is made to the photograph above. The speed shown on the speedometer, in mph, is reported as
135 mph
